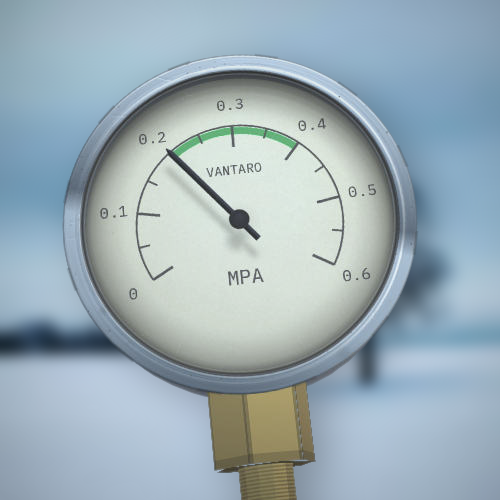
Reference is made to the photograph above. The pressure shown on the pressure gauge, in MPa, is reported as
0.2 MPa
